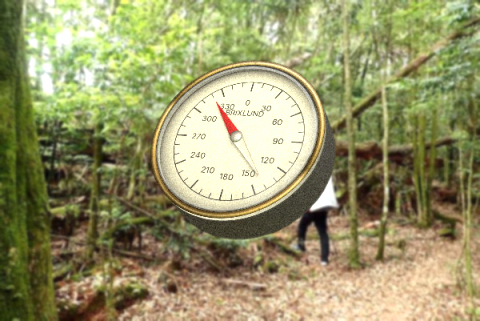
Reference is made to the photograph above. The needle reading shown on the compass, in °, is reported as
320 °
